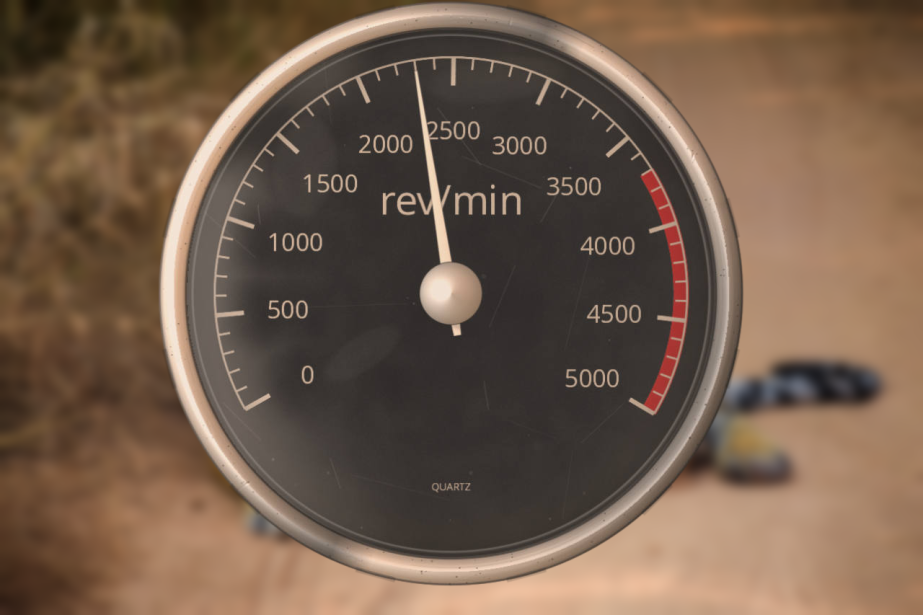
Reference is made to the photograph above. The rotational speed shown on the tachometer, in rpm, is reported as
2300 rpm
